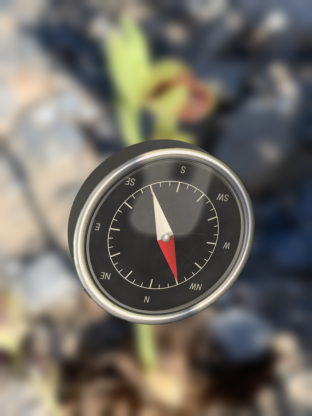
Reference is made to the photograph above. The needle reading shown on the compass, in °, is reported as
330 °
